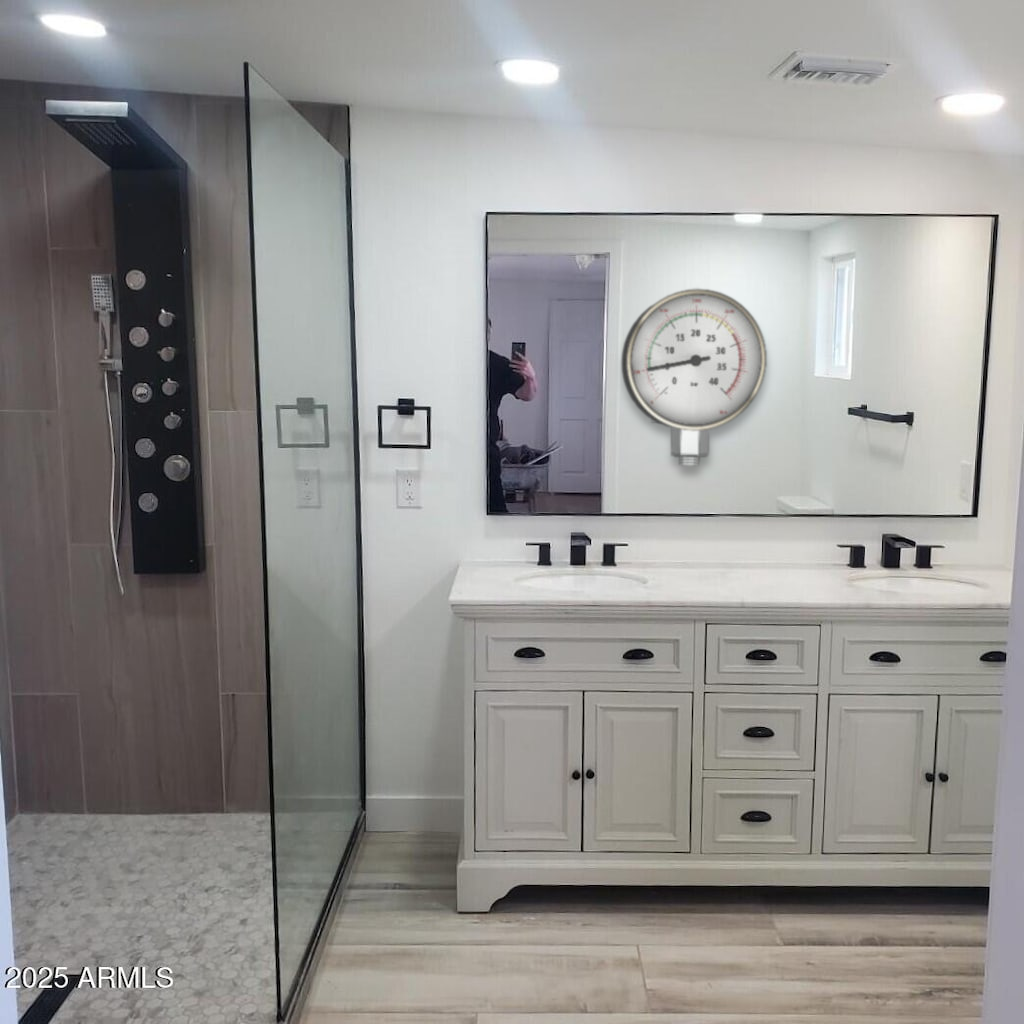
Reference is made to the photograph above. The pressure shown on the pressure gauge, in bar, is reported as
5 bar
